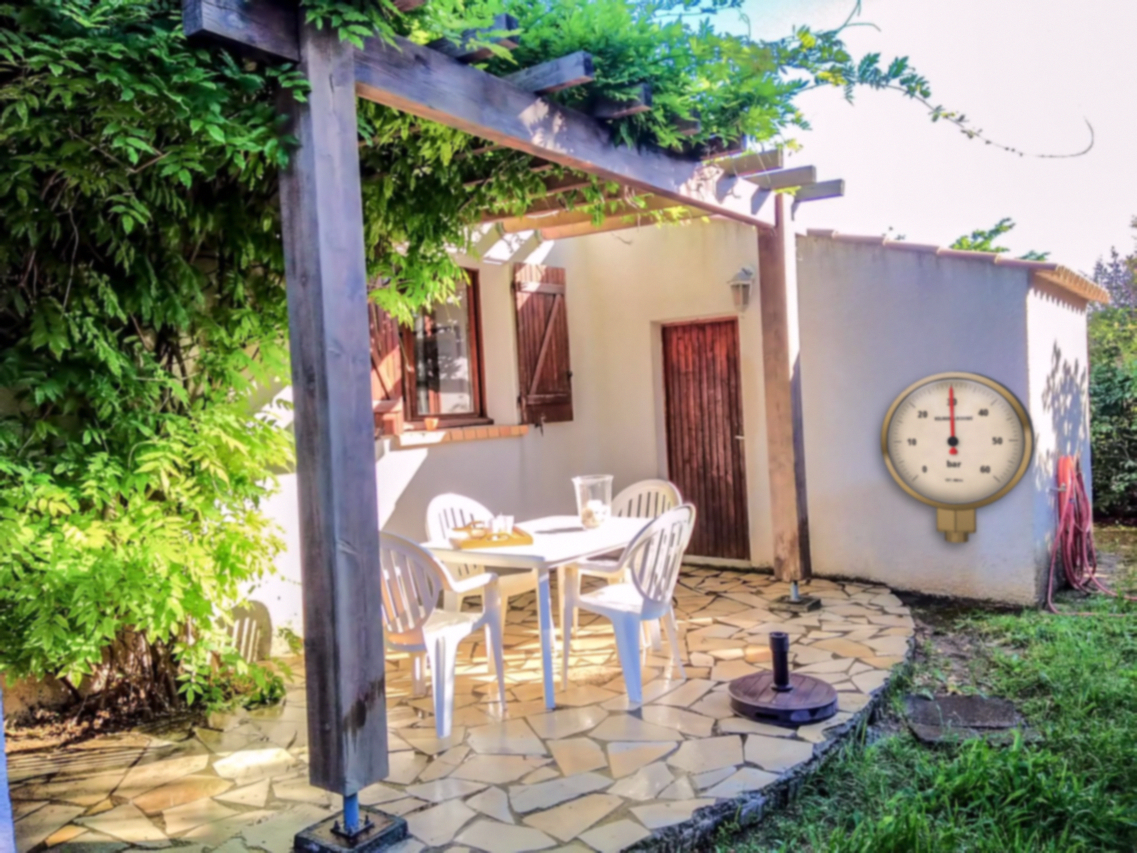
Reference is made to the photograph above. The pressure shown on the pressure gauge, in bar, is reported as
30 bar
